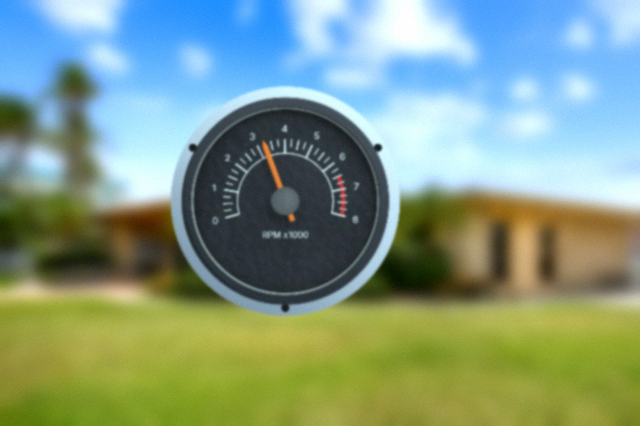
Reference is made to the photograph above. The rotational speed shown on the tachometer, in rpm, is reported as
3250 rpm
